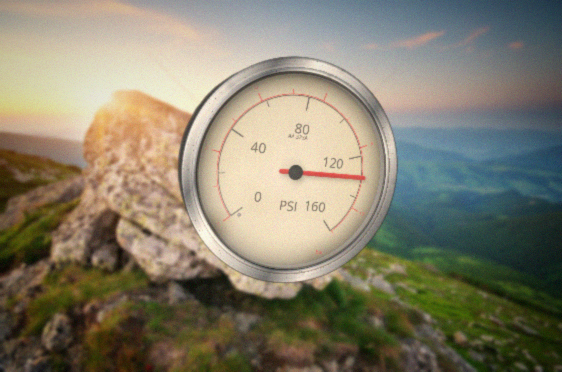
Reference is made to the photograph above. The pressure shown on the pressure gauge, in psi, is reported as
130 psi
